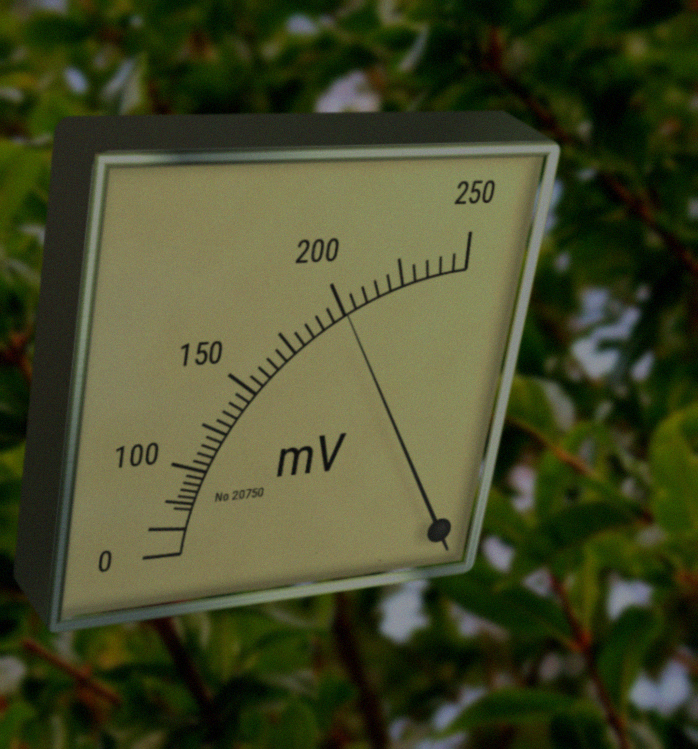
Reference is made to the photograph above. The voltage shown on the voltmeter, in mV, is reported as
200 mV
